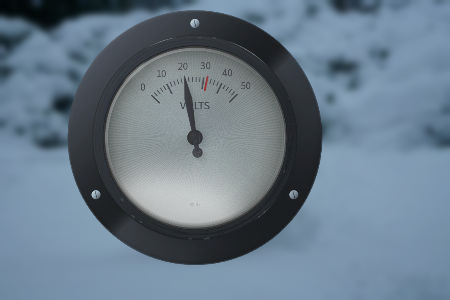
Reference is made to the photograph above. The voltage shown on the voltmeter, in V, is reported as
20 V
